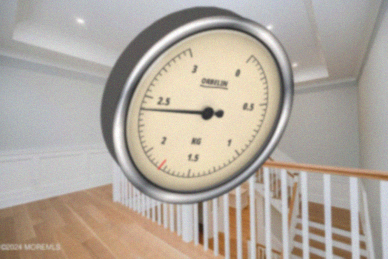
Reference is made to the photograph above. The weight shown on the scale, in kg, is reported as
2.4 kg
